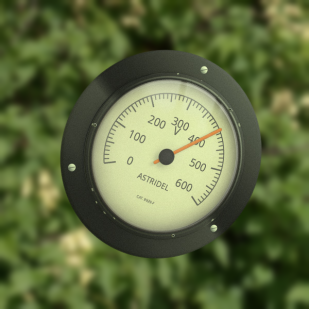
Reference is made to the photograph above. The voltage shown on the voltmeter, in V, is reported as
400 V
